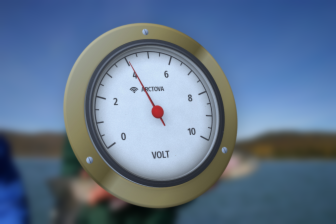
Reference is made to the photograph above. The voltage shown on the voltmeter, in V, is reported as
4 V
